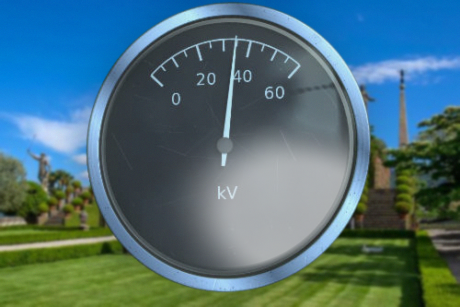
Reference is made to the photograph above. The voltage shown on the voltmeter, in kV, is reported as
35 kV
